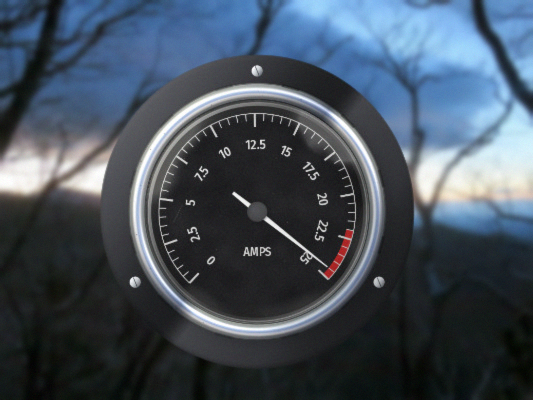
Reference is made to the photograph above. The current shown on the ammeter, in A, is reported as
24.5 A
